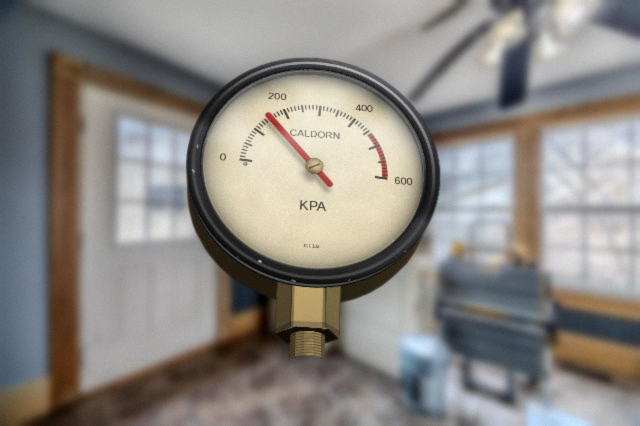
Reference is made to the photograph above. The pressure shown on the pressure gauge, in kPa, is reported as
150 kPa
